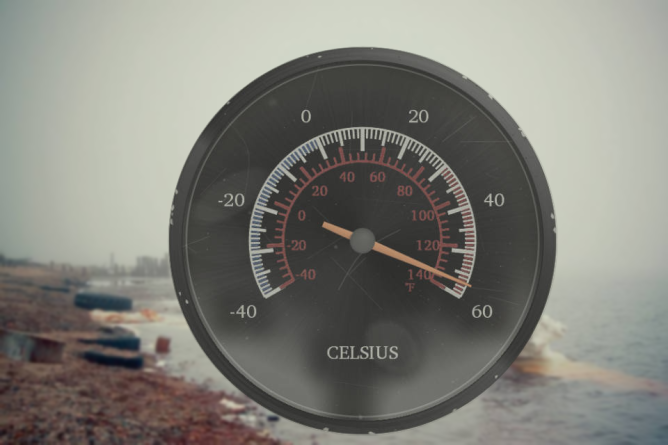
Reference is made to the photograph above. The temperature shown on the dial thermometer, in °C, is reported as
57 °C
